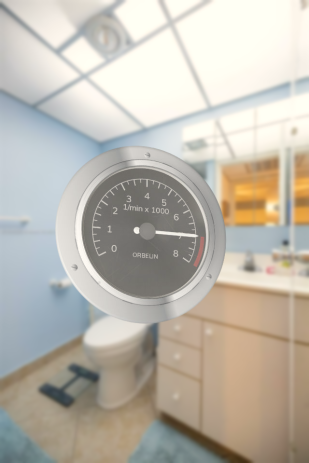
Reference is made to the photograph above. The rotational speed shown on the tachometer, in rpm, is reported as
7000 rpm
